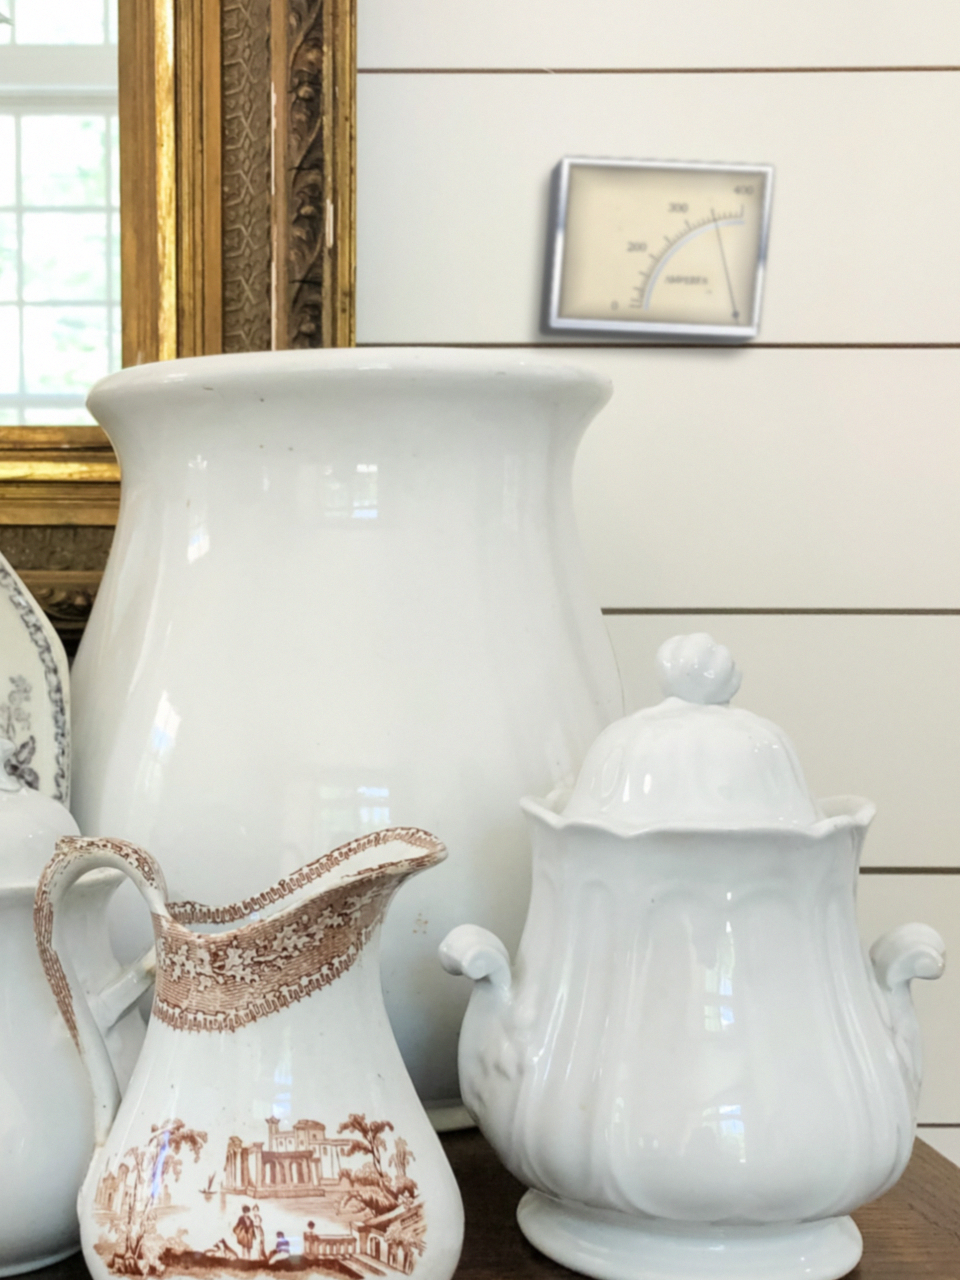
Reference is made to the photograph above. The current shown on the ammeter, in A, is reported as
350 A
